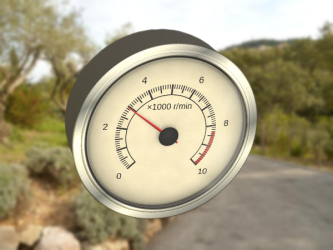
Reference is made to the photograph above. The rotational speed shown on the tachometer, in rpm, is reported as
3000 rpm
